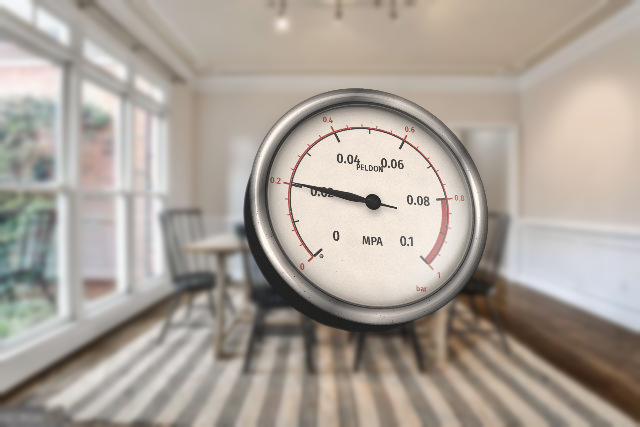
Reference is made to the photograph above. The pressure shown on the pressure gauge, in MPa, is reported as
0.02 MPa
